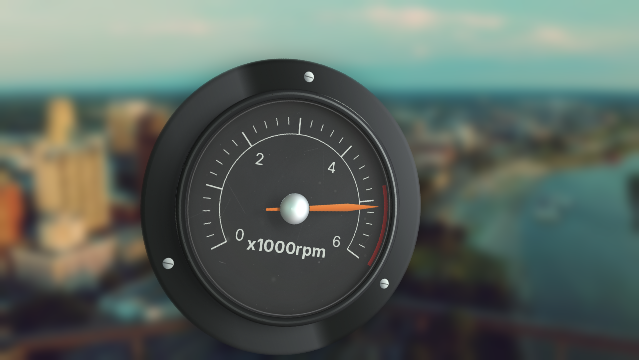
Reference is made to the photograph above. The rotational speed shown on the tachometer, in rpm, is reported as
5100 rpm
